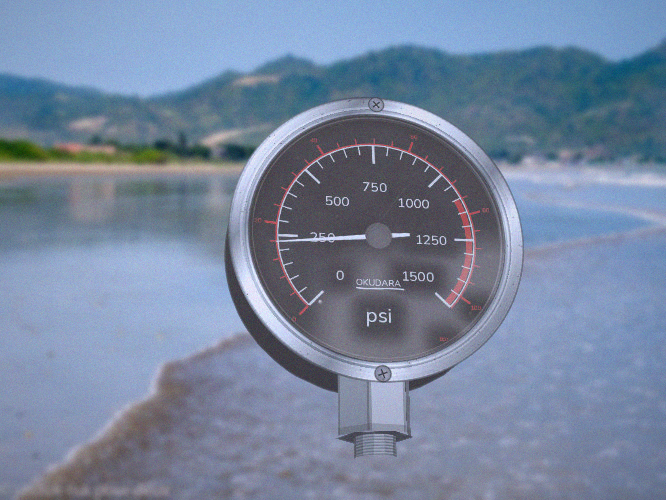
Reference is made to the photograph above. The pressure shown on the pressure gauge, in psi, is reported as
225 psi
